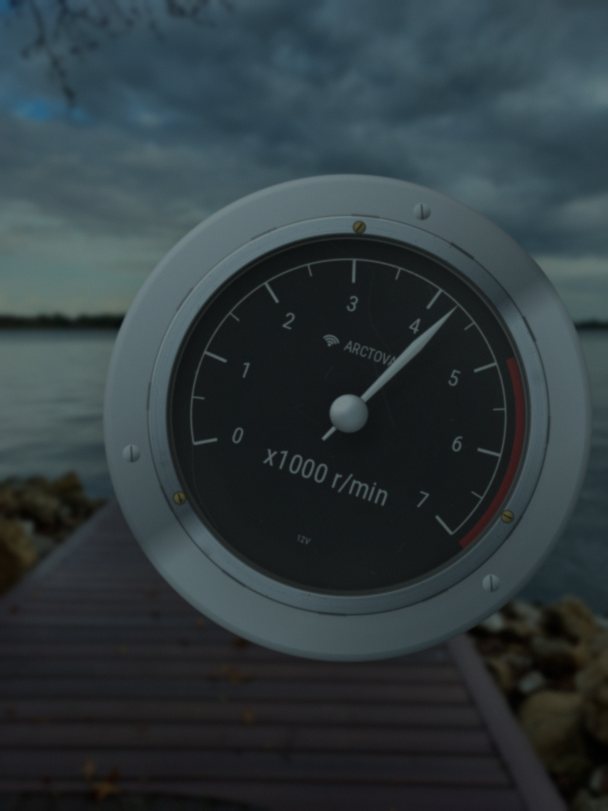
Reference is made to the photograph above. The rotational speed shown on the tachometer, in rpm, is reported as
4250 rpm
